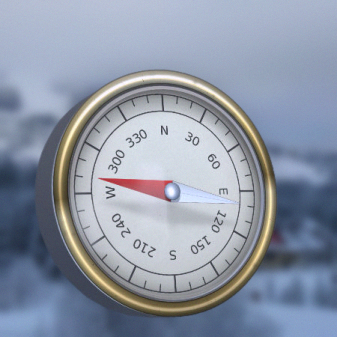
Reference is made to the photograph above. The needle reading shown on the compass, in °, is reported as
280 °
